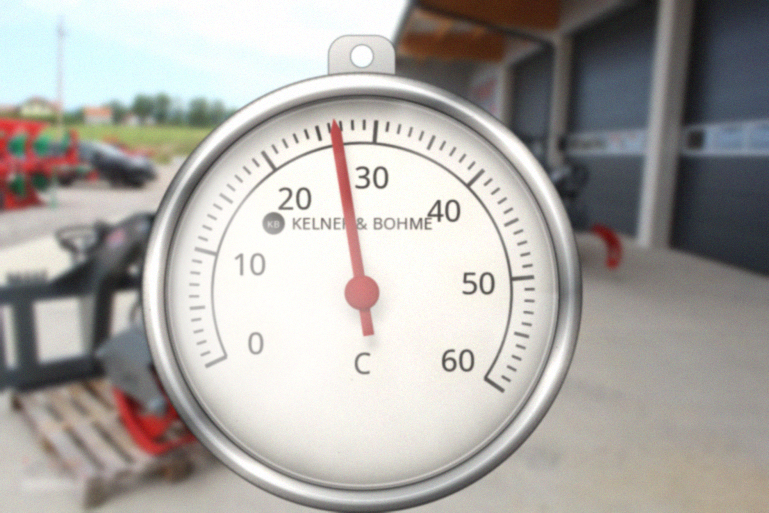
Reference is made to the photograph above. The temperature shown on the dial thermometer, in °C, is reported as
26.5 °C
